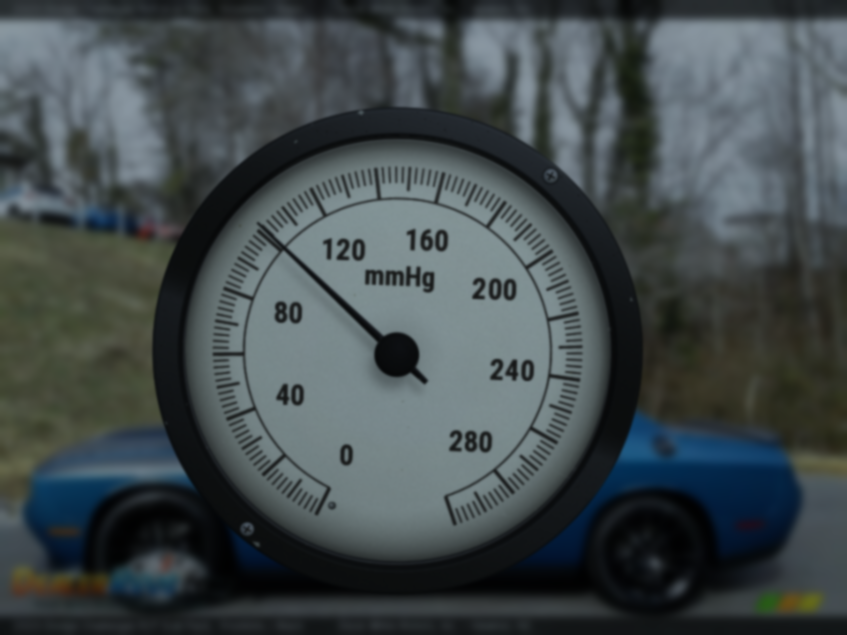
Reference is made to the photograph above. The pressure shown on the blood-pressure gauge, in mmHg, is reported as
102 mmHg
